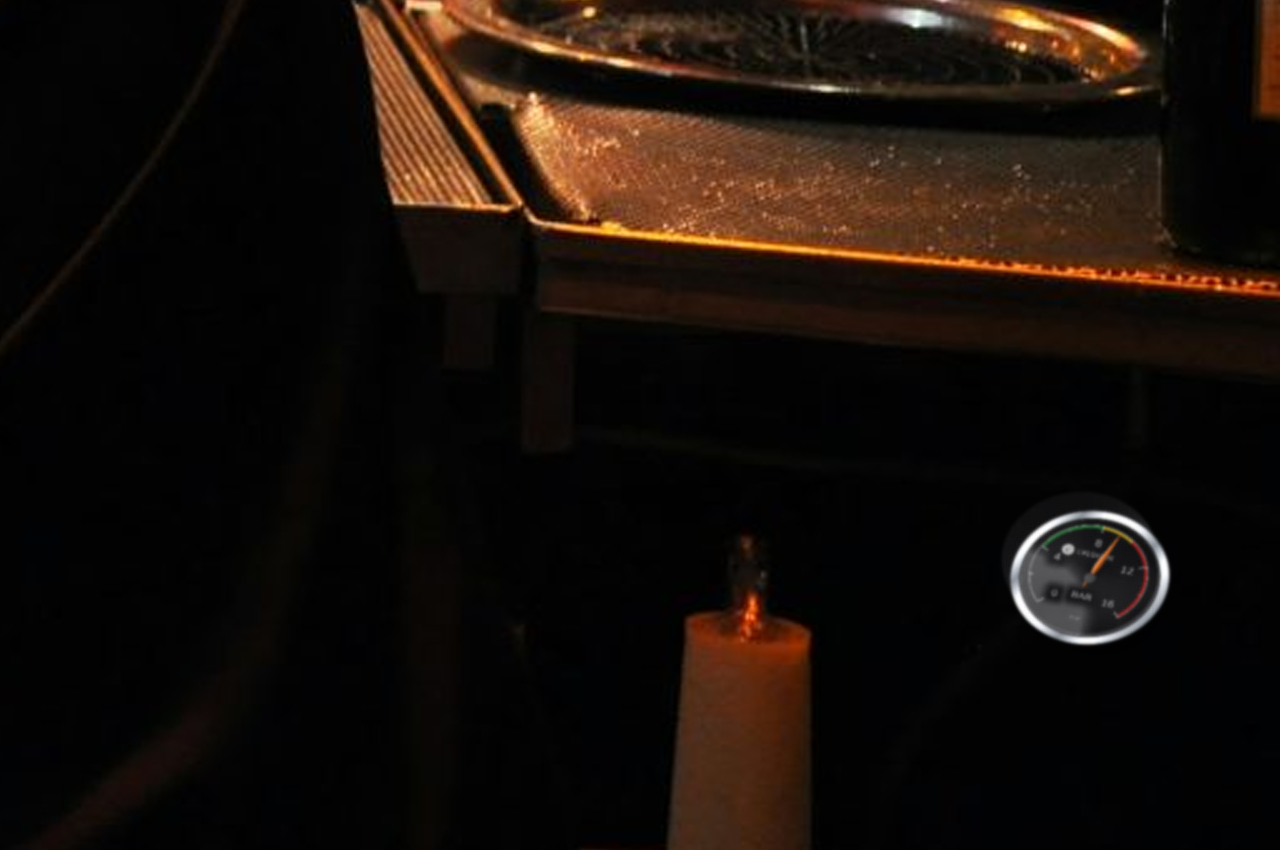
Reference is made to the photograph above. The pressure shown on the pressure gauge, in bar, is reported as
9 bar
